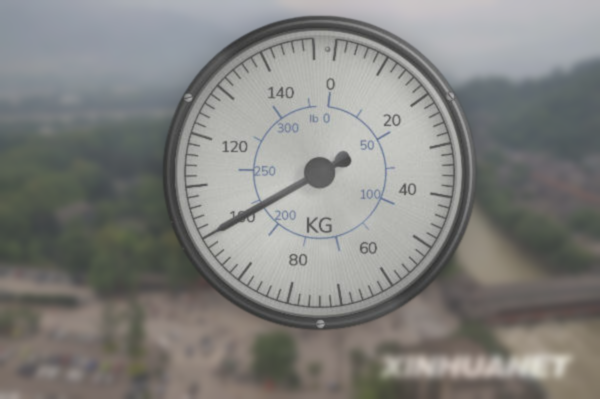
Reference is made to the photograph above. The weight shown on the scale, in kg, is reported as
100 kg
